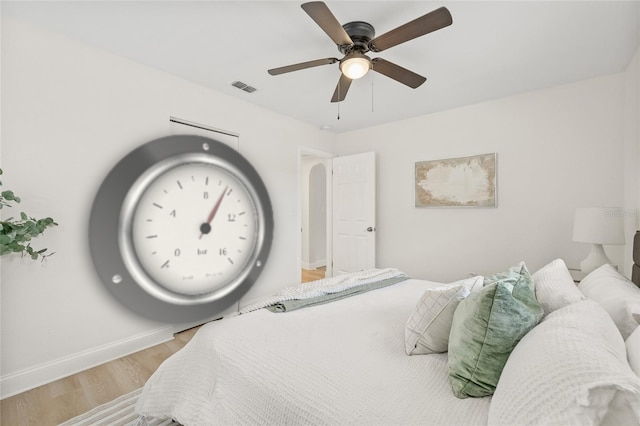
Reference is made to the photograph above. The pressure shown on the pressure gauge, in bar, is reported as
9.5 bar
